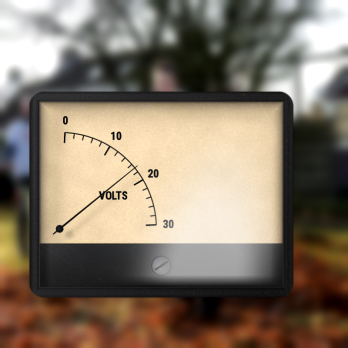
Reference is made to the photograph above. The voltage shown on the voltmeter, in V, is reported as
17 V
